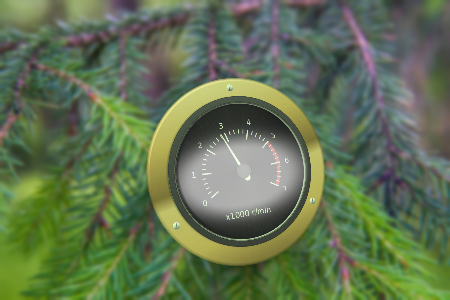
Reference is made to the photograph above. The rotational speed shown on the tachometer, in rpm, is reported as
2800 rpm
